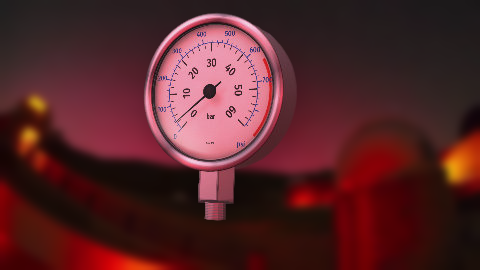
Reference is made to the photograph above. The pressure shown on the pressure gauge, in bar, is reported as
2 bar
